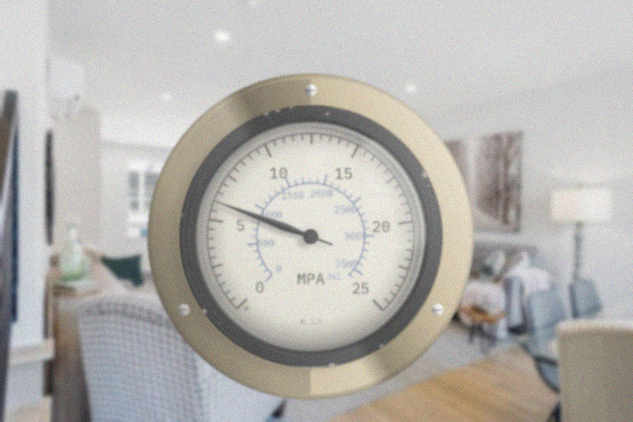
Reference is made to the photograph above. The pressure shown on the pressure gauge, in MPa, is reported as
6 MPa
